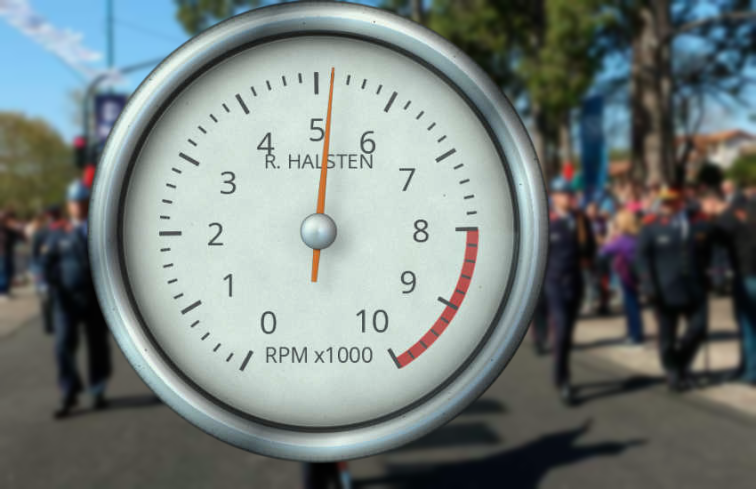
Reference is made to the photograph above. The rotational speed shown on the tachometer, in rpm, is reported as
5200 rpm
